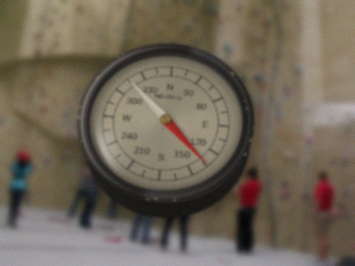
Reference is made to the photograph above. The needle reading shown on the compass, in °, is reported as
135 °
